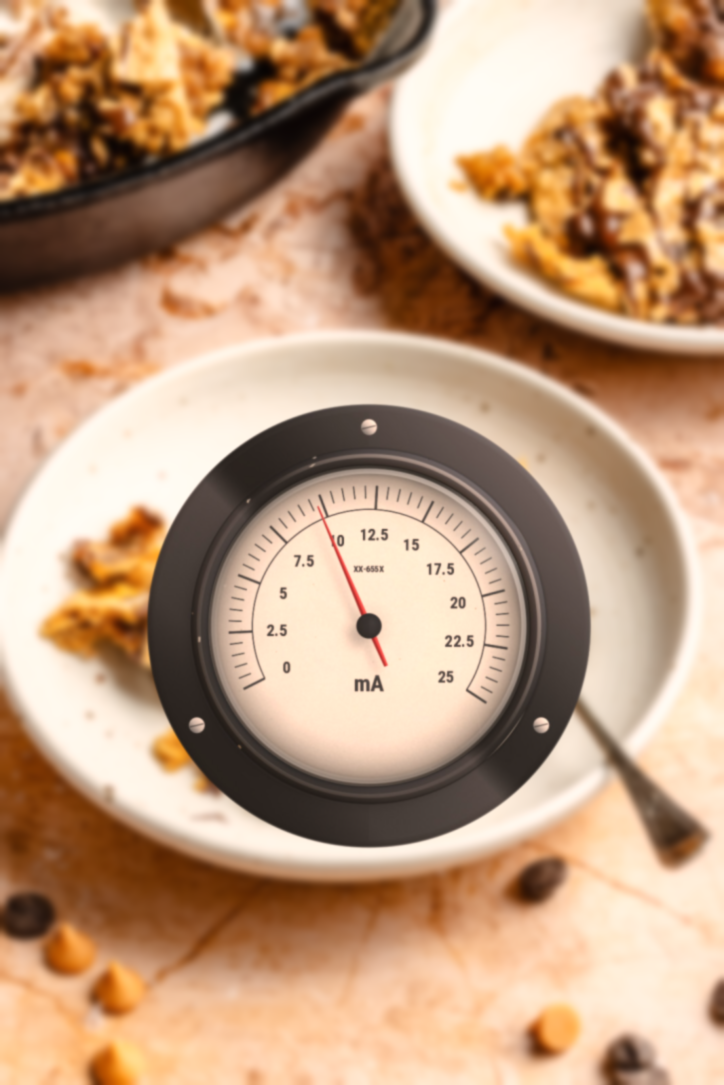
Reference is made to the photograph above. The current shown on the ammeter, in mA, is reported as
9.75 mA
